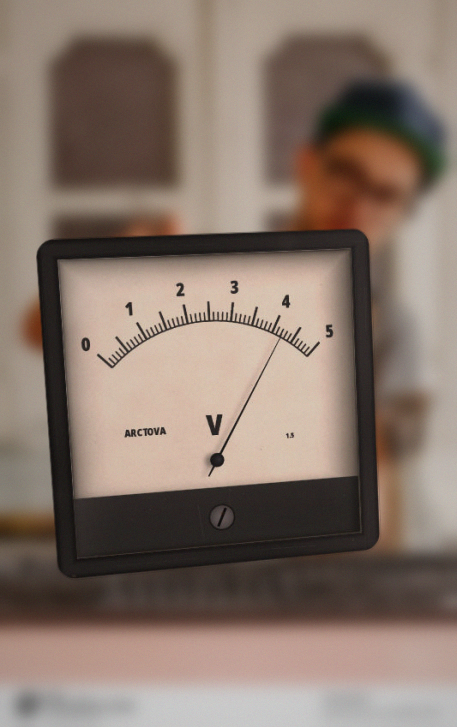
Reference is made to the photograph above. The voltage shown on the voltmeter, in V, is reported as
4.2 V
